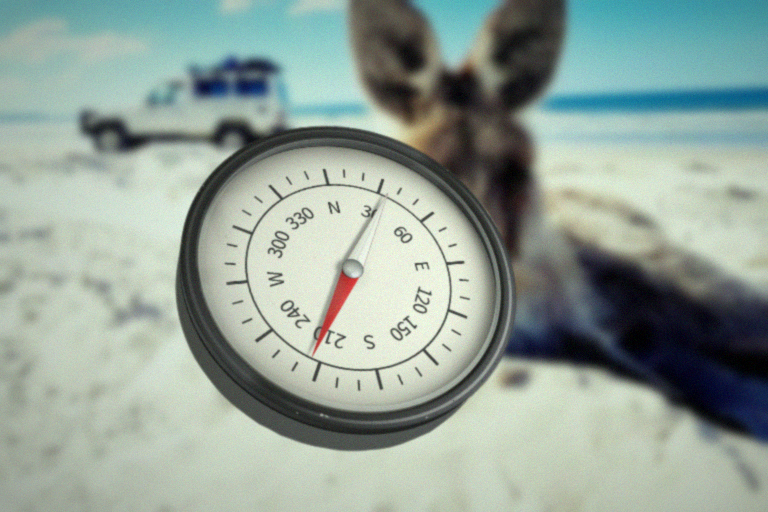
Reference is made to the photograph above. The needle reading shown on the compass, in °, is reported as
215 °
